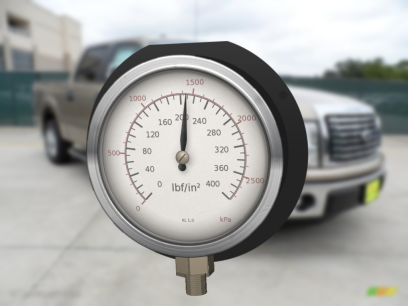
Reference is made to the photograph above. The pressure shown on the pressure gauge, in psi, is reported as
210 psi
